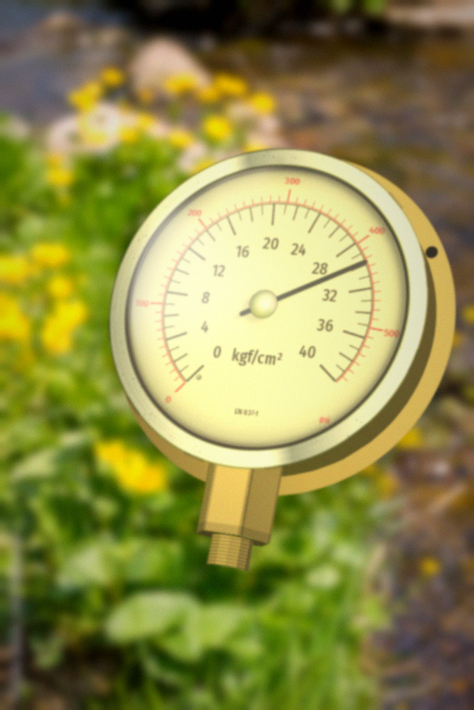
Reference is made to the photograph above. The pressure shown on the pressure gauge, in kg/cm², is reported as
30 kg/cm²
